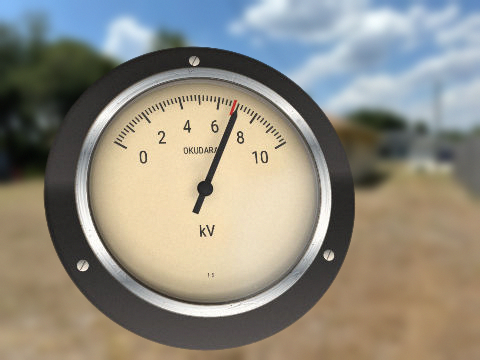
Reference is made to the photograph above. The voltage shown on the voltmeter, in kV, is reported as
7 kV
